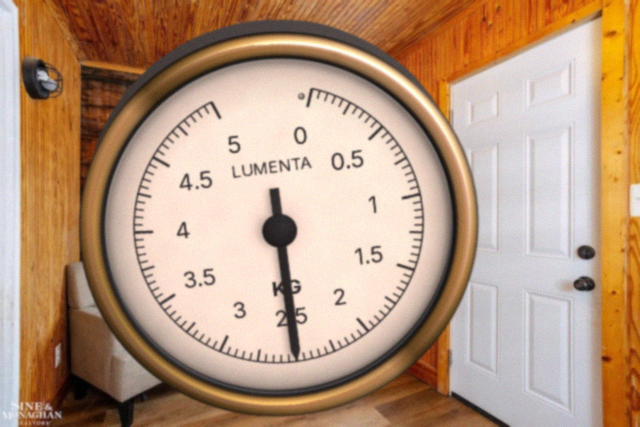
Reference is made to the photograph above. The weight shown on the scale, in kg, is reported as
2.5 kg
